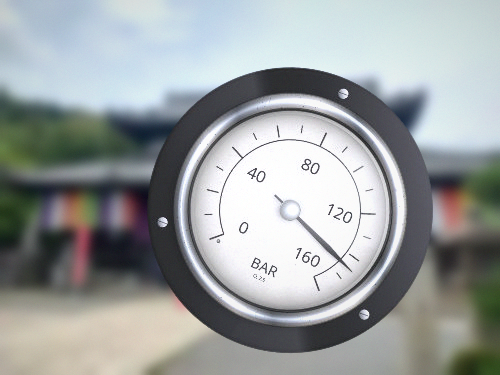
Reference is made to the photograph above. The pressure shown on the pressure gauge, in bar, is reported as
145 bar
